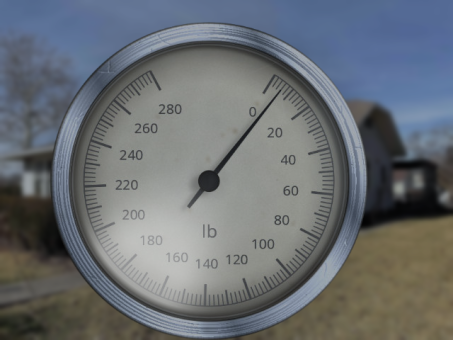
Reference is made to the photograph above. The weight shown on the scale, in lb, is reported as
6 lb
